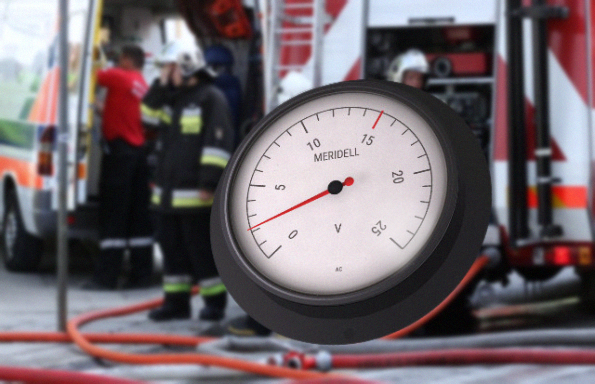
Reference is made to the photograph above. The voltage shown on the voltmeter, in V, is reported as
2 V
